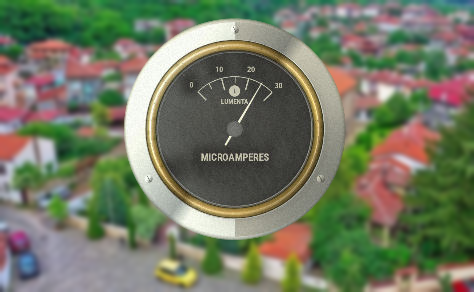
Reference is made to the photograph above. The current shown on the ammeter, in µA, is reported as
25 µA
